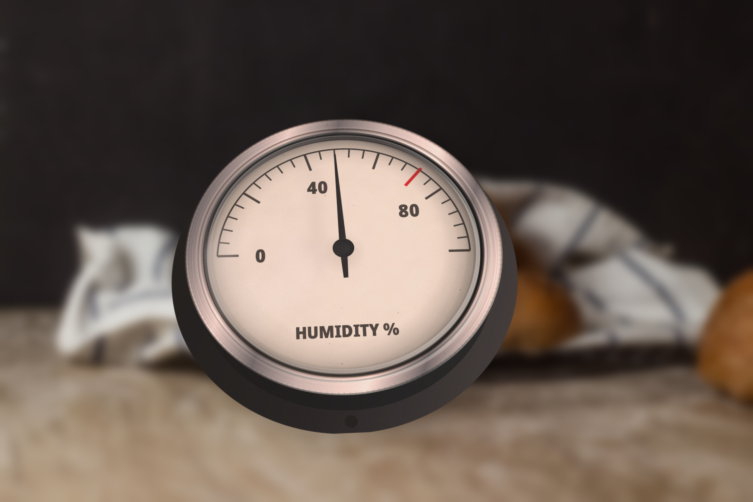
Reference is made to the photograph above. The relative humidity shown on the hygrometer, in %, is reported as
48 %
